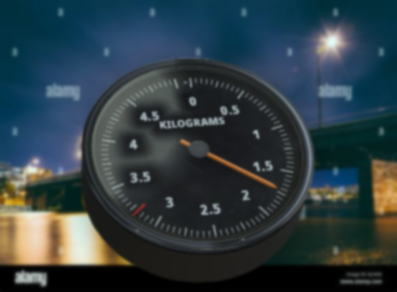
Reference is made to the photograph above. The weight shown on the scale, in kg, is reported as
1.75 kg
